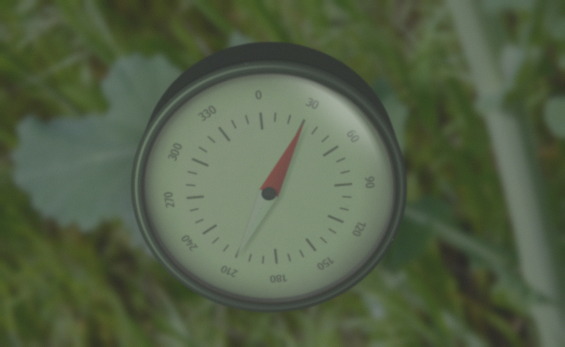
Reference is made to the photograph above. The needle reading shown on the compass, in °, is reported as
30 °
